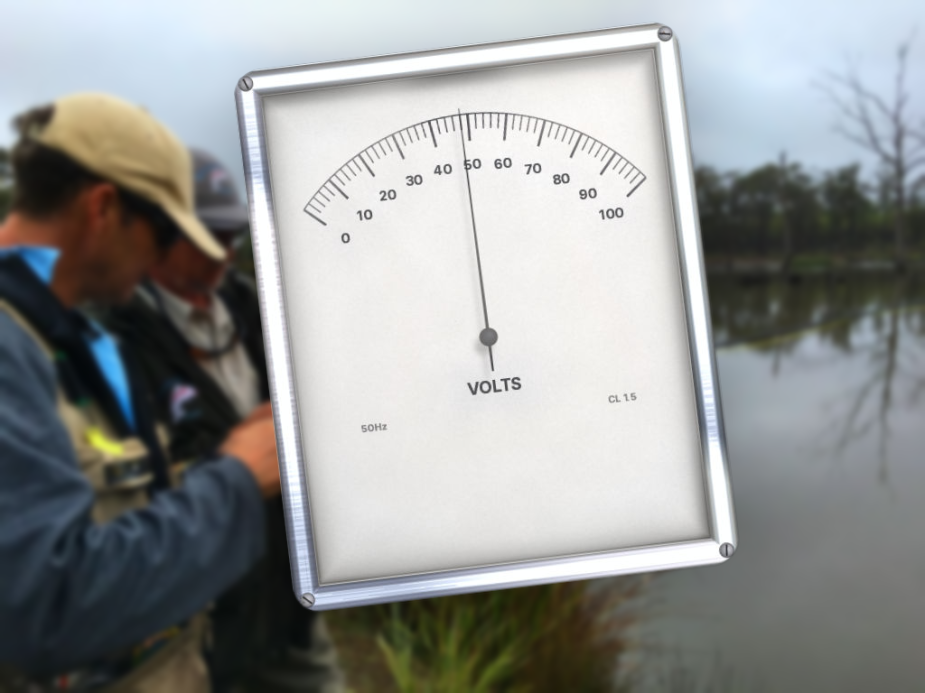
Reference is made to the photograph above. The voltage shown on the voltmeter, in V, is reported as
48 V
